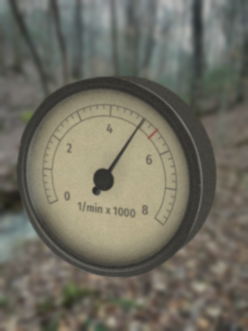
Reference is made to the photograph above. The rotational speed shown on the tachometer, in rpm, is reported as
5000 rpm
